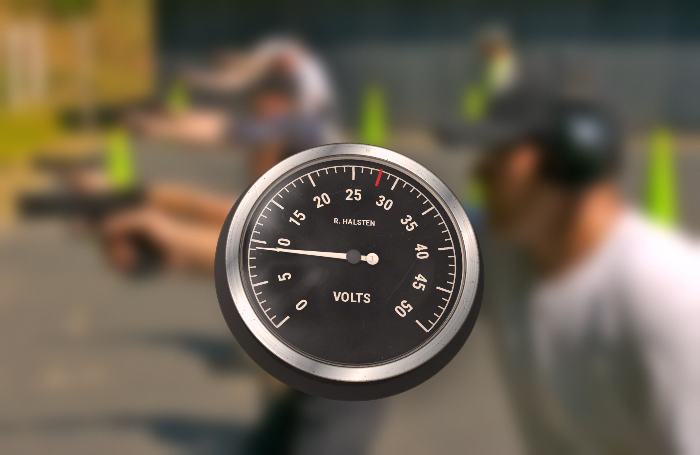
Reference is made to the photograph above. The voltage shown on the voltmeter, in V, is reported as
9 V
